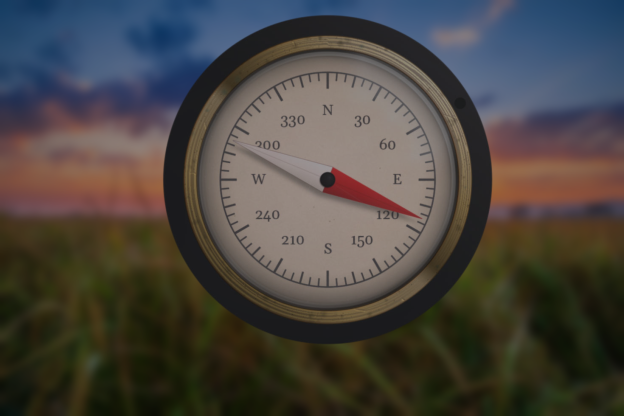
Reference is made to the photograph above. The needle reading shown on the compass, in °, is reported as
112.5 °
